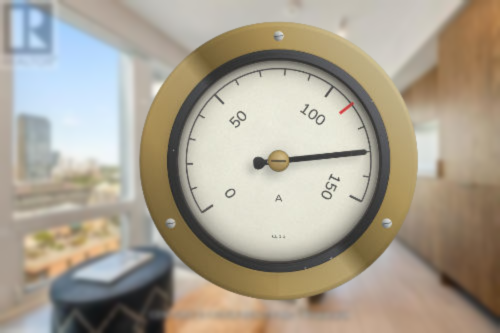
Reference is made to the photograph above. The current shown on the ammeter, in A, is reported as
130 A
